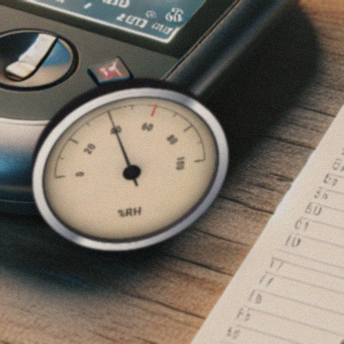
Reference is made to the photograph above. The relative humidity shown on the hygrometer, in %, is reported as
40 %
